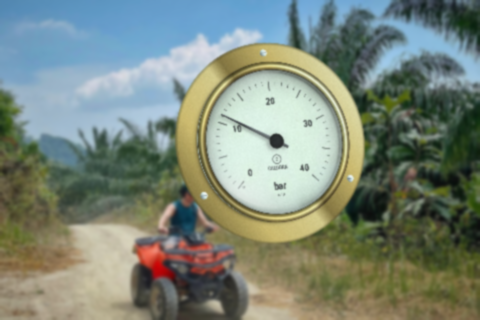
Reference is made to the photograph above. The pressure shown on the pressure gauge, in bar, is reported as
11 bar
